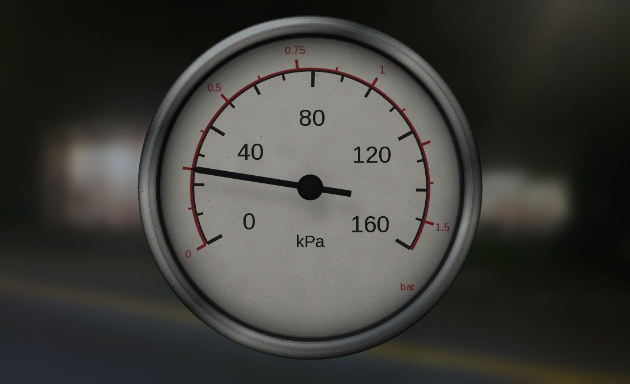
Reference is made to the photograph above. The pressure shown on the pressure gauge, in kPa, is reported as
25 kPa
